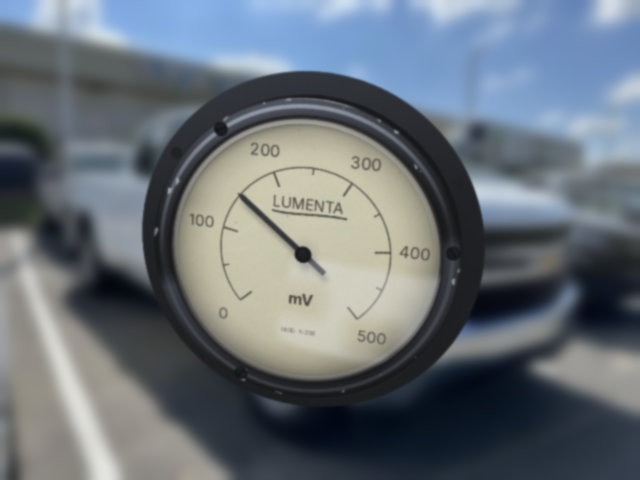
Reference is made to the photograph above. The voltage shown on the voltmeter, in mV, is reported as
150 mV
